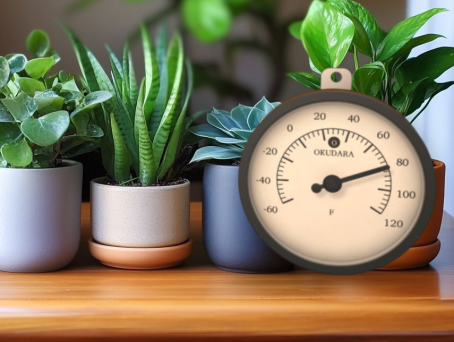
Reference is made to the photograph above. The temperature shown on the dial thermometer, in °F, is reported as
80 °F
